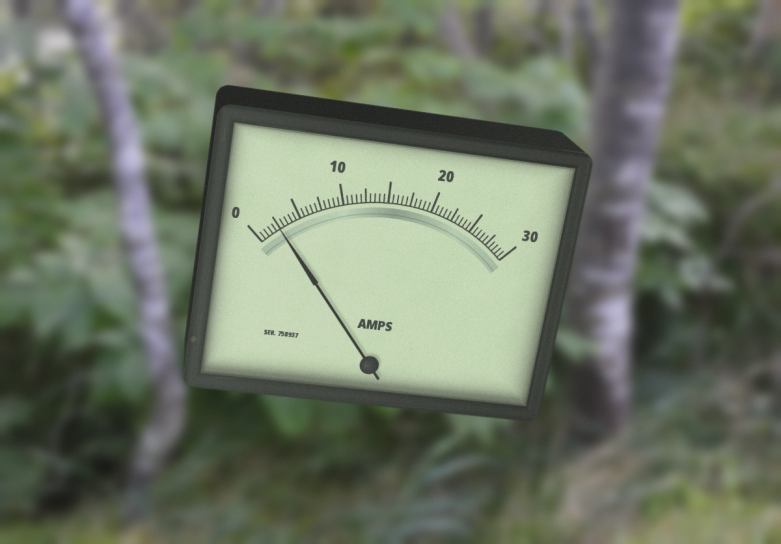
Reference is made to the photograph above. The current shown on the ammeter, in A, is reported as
2.5 A
